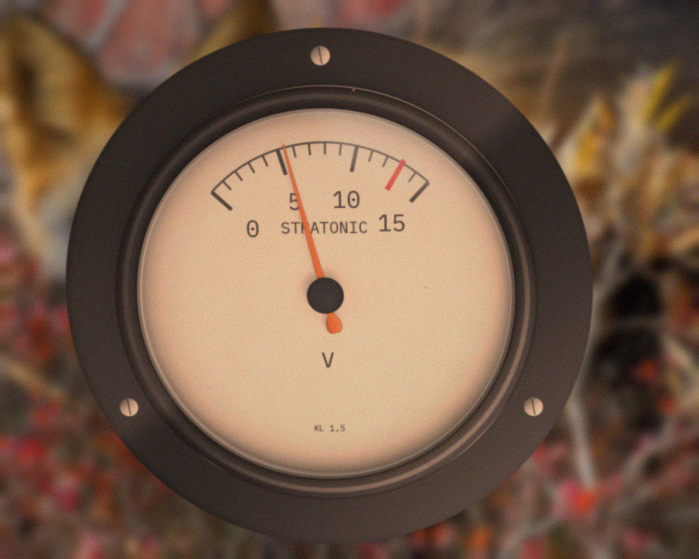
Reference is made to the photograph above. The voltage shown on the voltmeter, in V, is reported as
5.5 V
